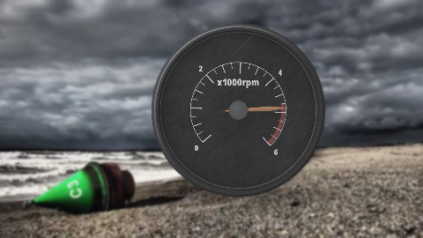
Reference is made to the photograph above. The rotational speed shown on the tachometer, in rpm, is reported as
4875 rpm
